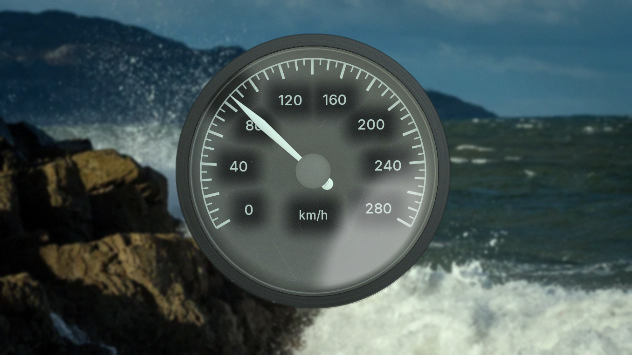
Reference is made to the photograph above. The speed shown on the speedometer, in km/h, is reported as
85 km/h
